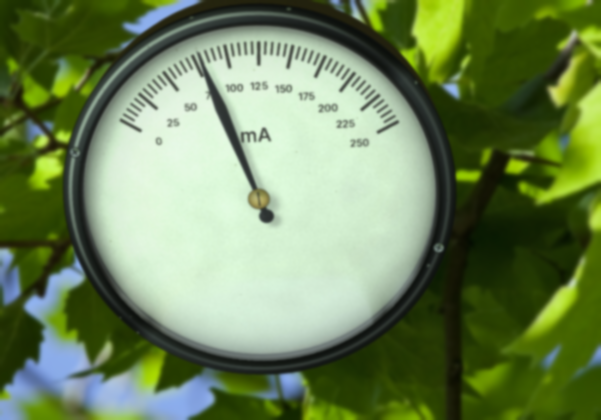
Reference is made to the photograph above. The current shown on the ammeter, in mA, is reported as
80 mA
